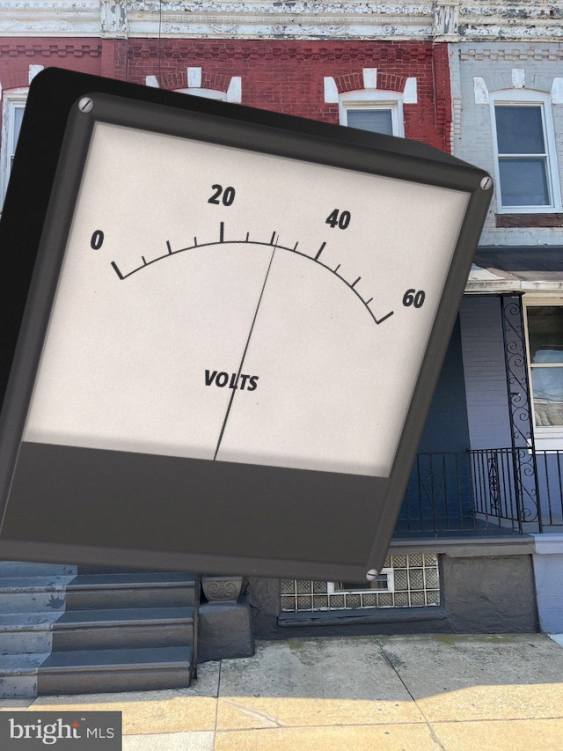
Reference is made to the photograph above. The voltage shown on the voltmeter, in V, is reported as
30 V
